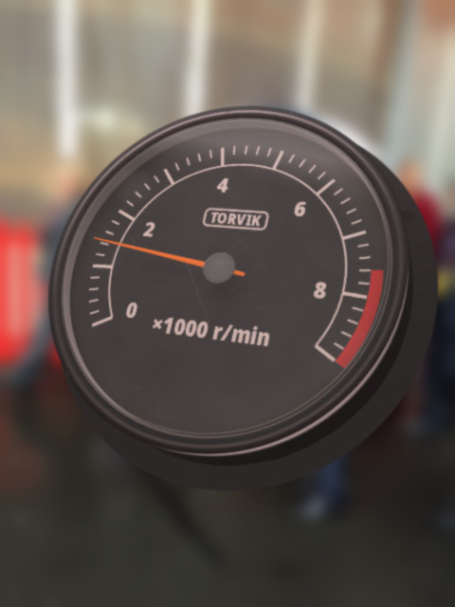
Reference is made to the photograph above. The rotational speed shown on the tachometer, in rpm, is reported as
1400 rpm
